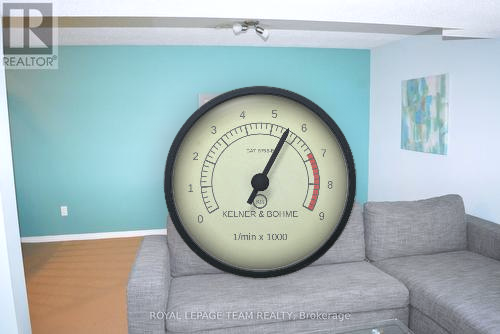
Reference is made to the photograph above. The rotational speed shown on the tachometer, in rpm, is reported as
5600 rpm
